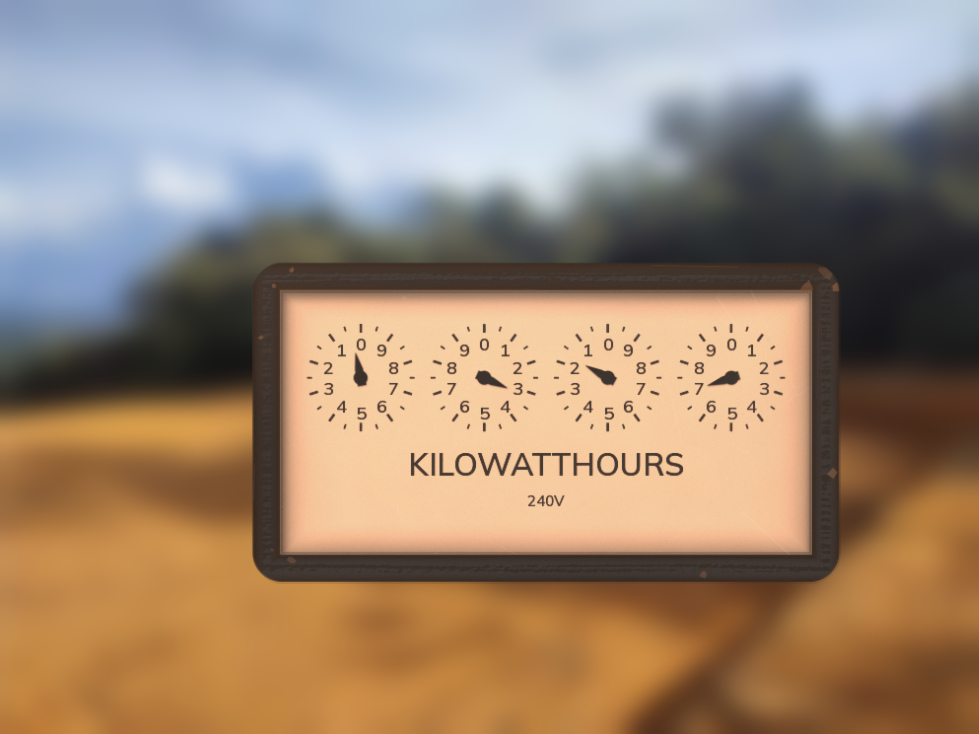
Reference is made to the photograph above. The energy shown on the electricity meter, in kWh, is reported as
317 kWh
